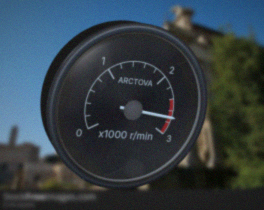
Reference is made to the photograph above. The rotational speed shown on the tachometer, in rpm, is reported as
2700 rpm
